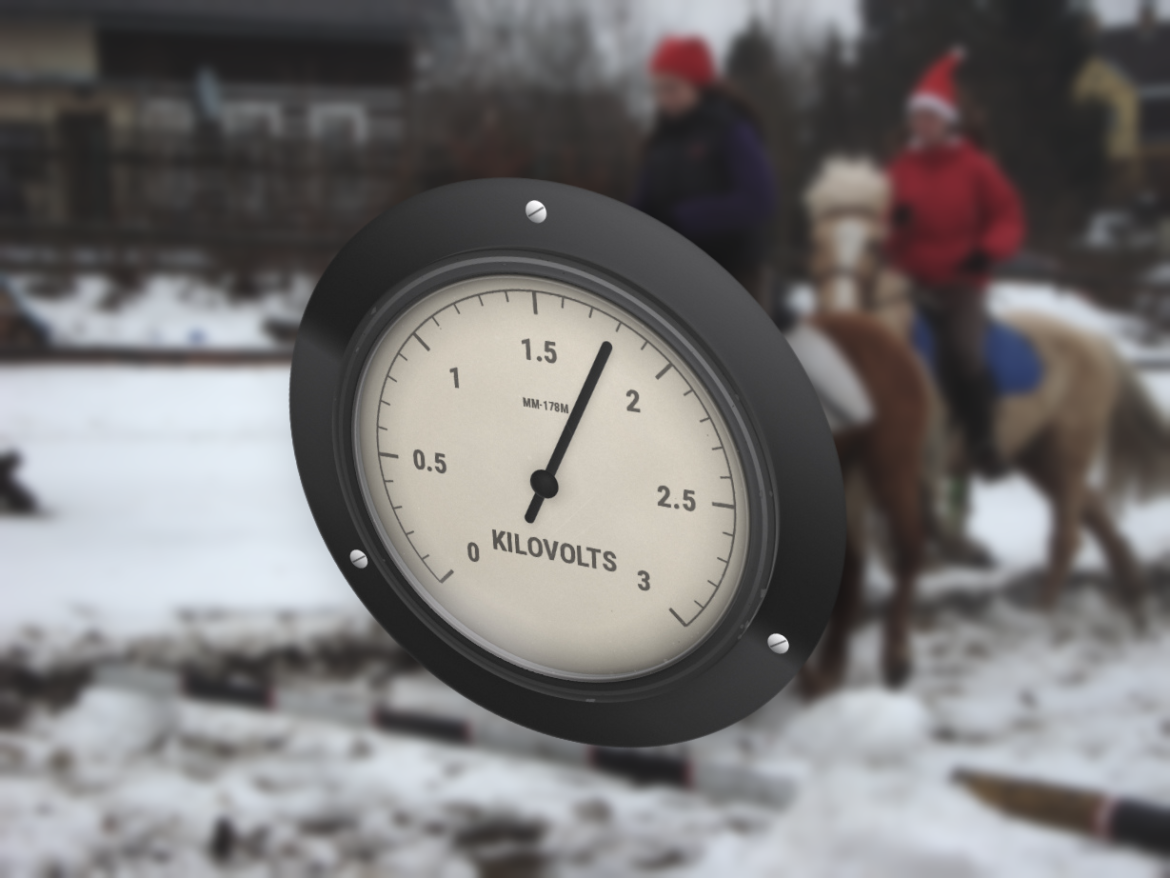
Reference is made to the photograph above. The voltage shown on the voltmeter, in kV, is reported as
1.8 kV
